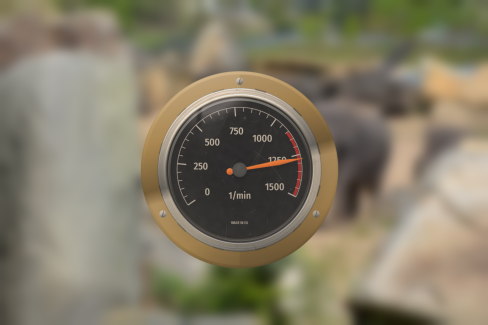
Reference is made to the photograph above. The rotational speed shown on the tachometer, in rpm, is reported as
1275 rpm
